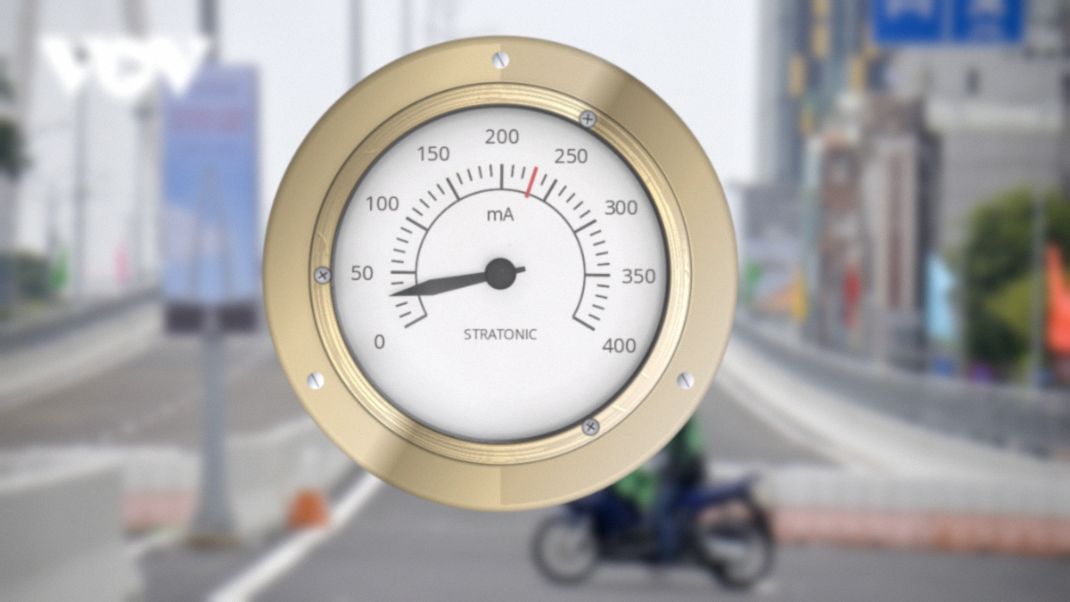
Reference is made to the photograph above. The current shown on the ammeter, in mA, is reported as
30 mA
